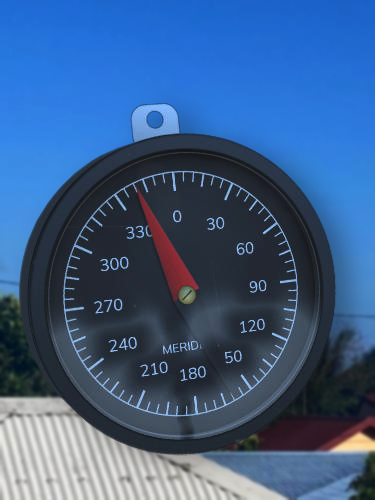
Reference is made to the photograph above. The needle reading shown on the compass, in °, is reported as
340 °
